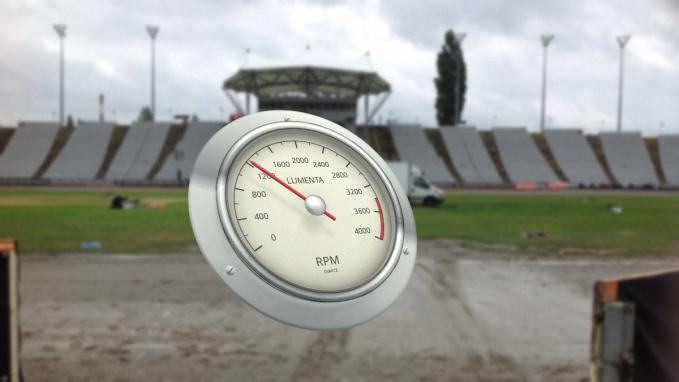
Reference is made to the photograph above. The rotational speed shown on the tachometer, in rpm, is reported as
1200 rpm
